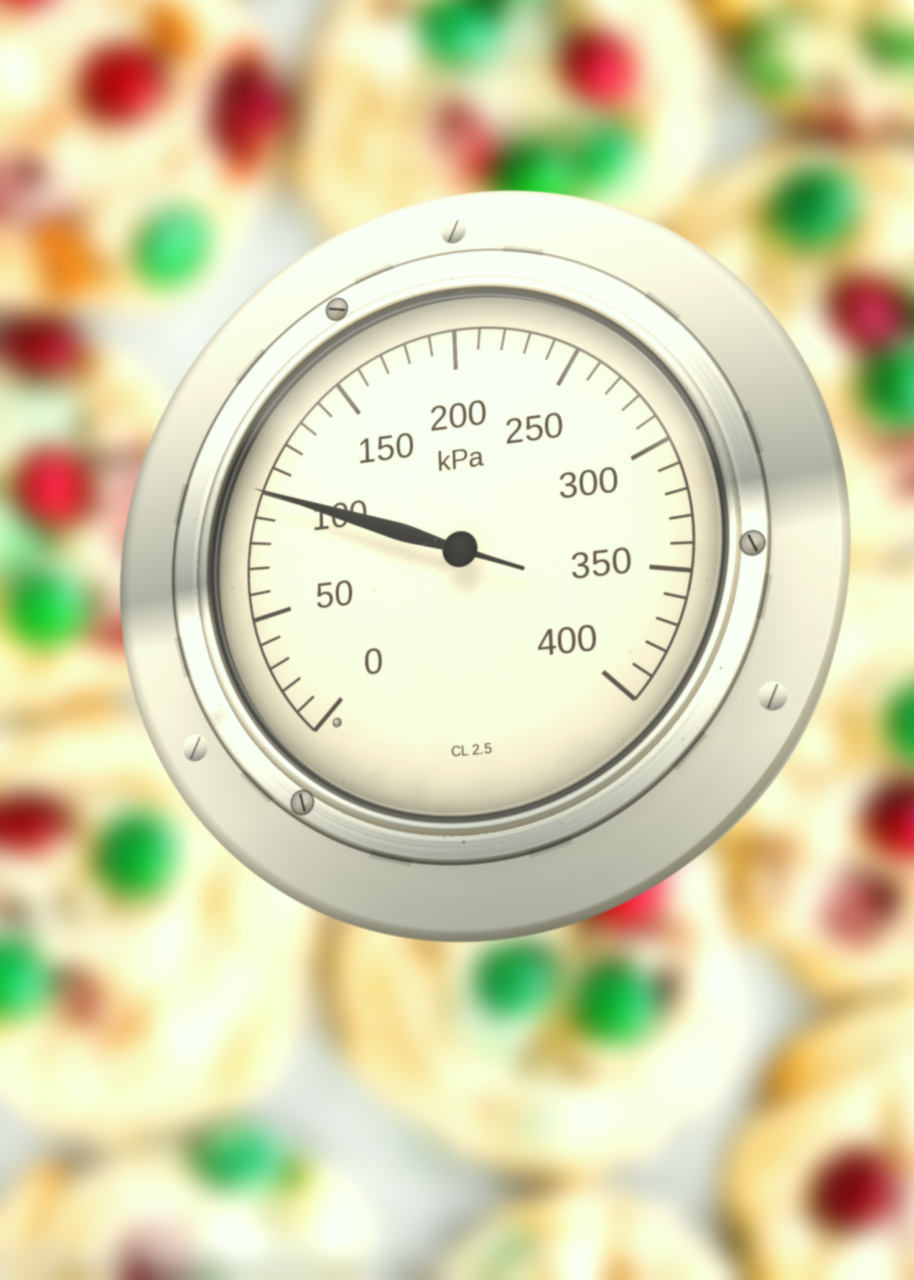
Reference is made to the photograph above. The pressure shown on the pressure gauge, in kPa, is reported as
100 kPa
